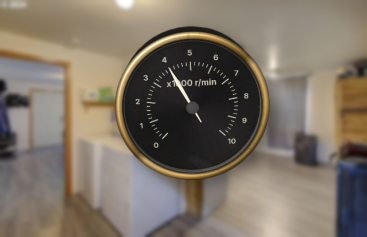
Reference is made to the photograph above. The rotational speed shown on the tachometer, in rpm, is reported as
4000 rpm
